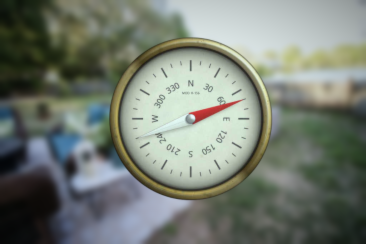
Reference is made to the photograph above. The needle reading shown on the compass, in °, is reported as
70 °
